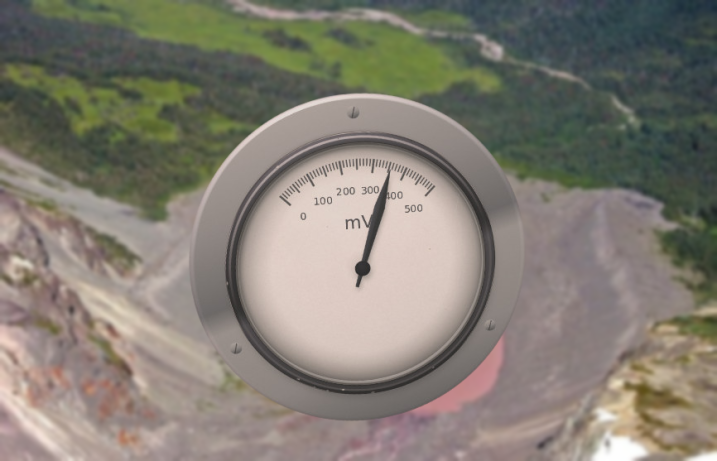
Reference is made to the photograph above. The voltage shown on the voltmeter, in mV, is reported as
350 mV
